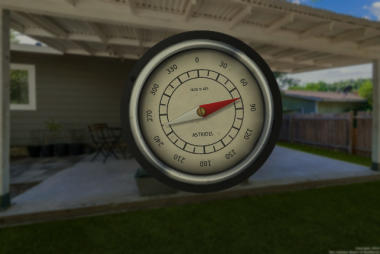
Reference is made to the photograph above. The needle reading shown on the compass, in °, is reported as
75 °
